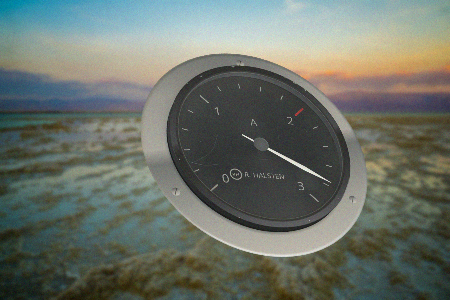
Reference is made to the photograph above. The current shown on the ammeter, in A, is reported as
2.8 A
